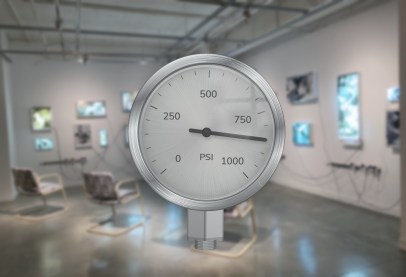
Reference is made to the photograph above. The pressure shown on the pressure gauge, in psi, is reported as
850 psi
